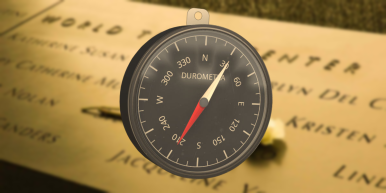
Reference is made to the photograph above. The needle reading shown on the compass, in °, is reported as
210 °
